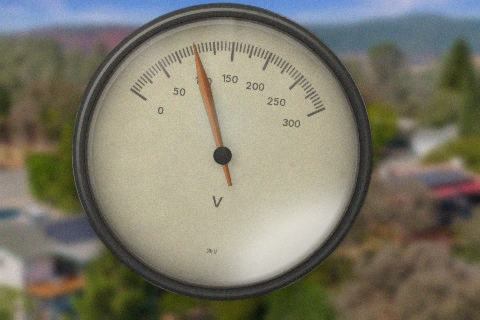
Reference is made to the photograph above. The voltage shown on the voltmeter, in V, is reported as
100 V
